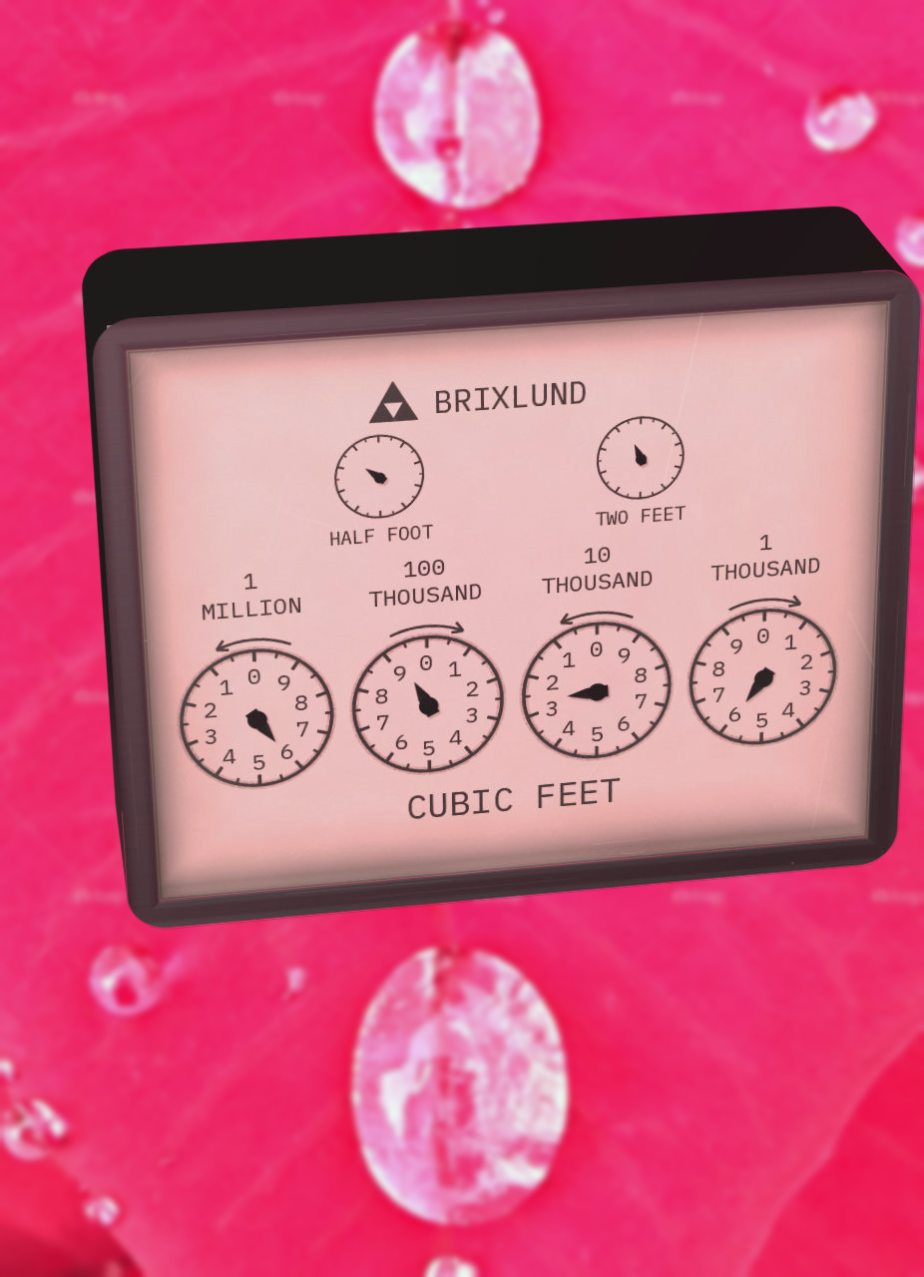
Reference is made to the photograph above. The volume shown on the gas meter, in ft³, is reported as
592600 ft³
